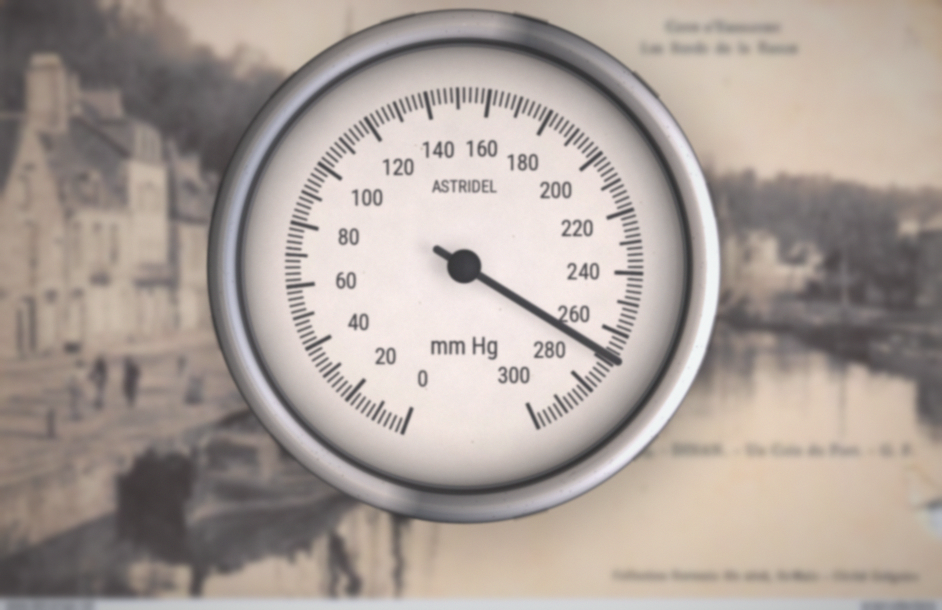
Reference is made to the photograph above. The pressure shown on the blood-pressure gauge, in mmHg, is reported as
268 mmHg
